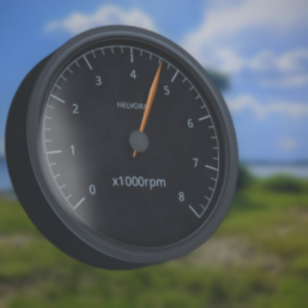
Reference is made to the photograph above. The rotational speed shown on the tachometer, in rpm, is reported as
4600 rpm
